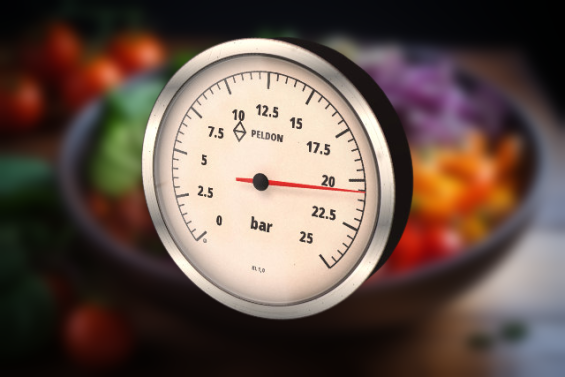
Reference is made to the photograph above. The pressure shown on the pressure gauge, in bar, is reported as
20.5 bar
